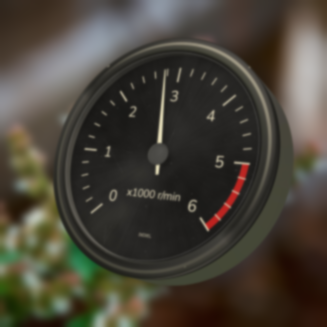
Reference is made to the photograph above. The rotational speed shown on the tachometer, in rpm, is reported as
2800 rpm
